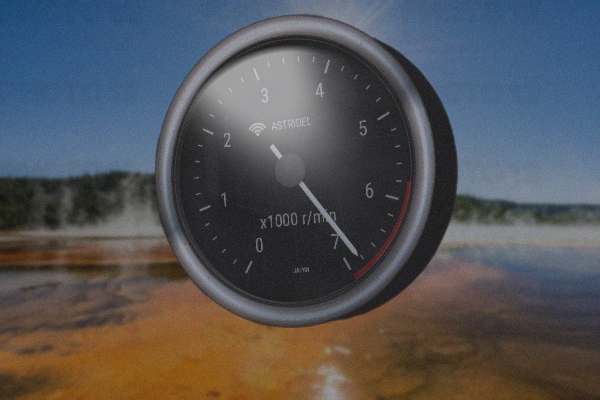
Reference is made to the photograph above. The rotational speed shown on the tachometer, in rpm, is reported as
6800 rpm
